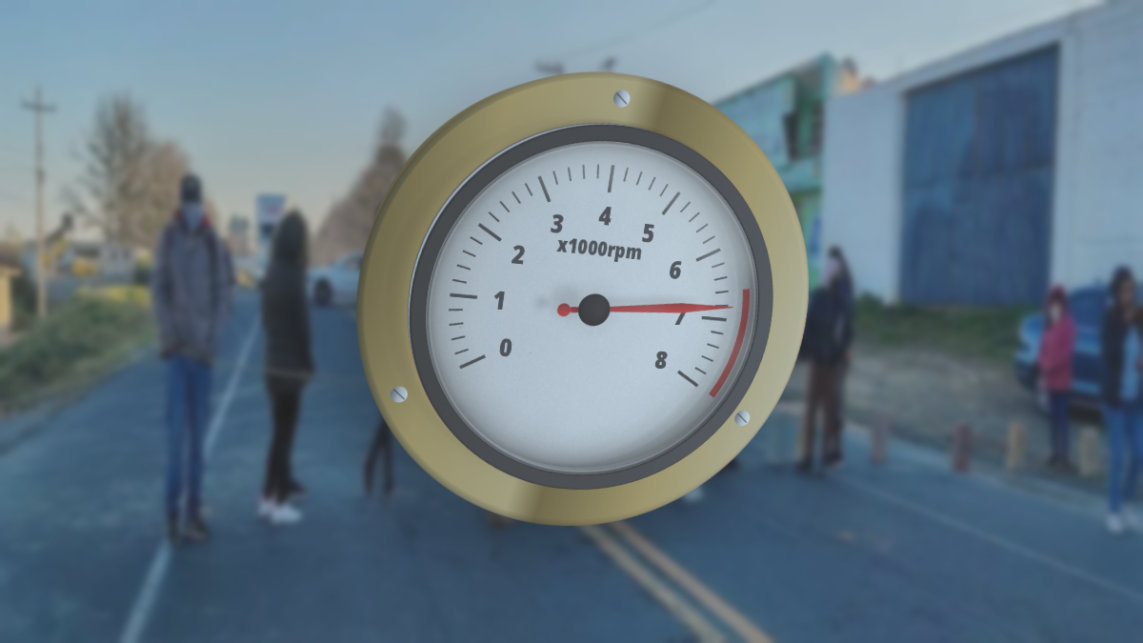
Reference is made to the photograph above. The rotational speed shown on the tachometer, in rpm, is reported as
6800 rpm
